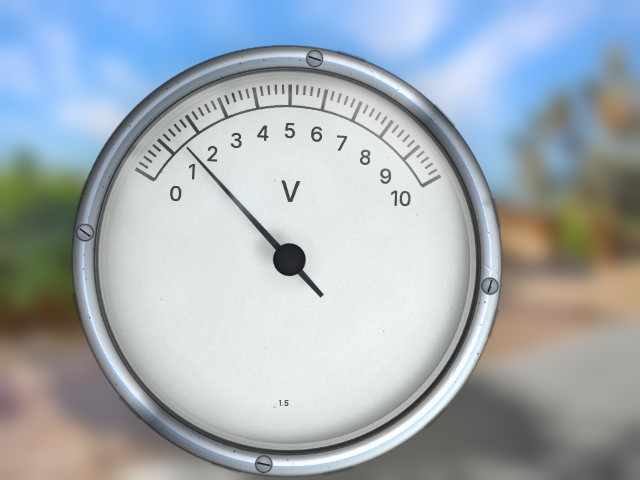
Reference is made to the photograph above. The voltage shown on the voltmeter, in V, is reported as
1.4 V
